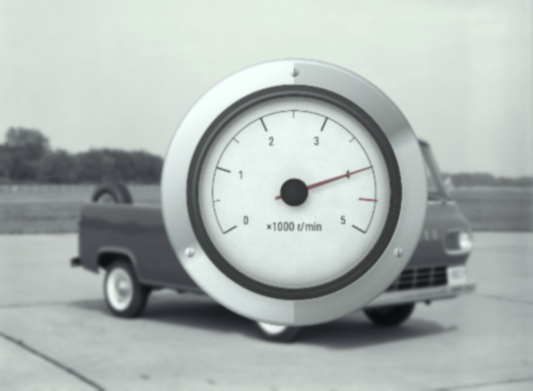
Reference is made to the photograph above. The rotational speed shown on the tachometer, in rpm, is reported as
4000 rpm
